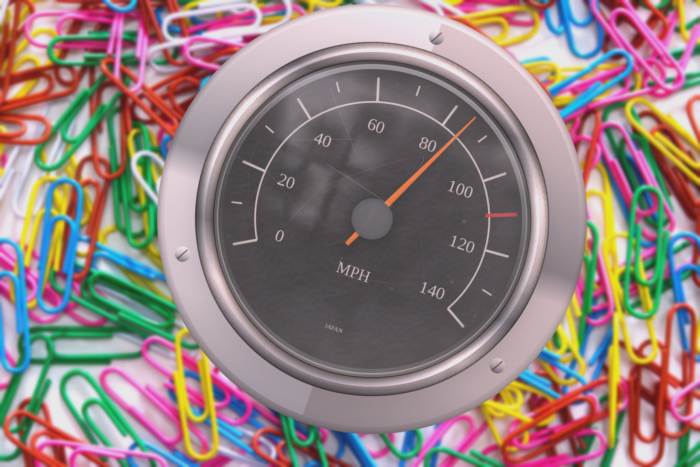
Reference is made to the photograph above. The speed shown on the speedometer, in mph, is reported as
85 mph
